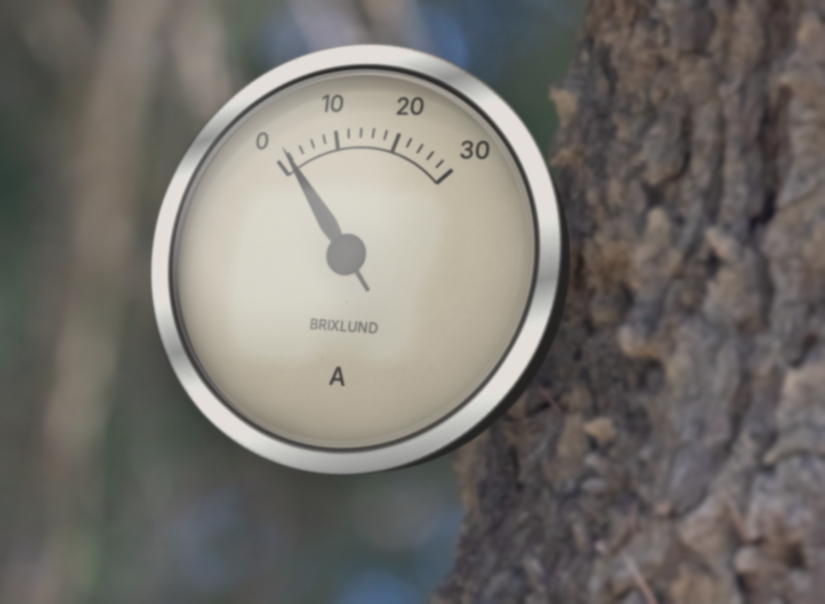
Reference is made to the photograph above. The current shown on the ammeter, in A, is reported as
2 A
